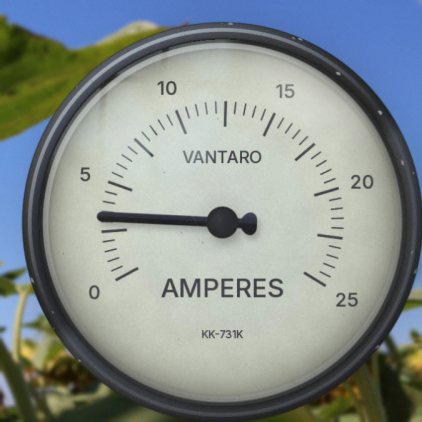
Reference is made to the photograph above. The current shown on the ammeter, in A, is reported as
3.25 A
